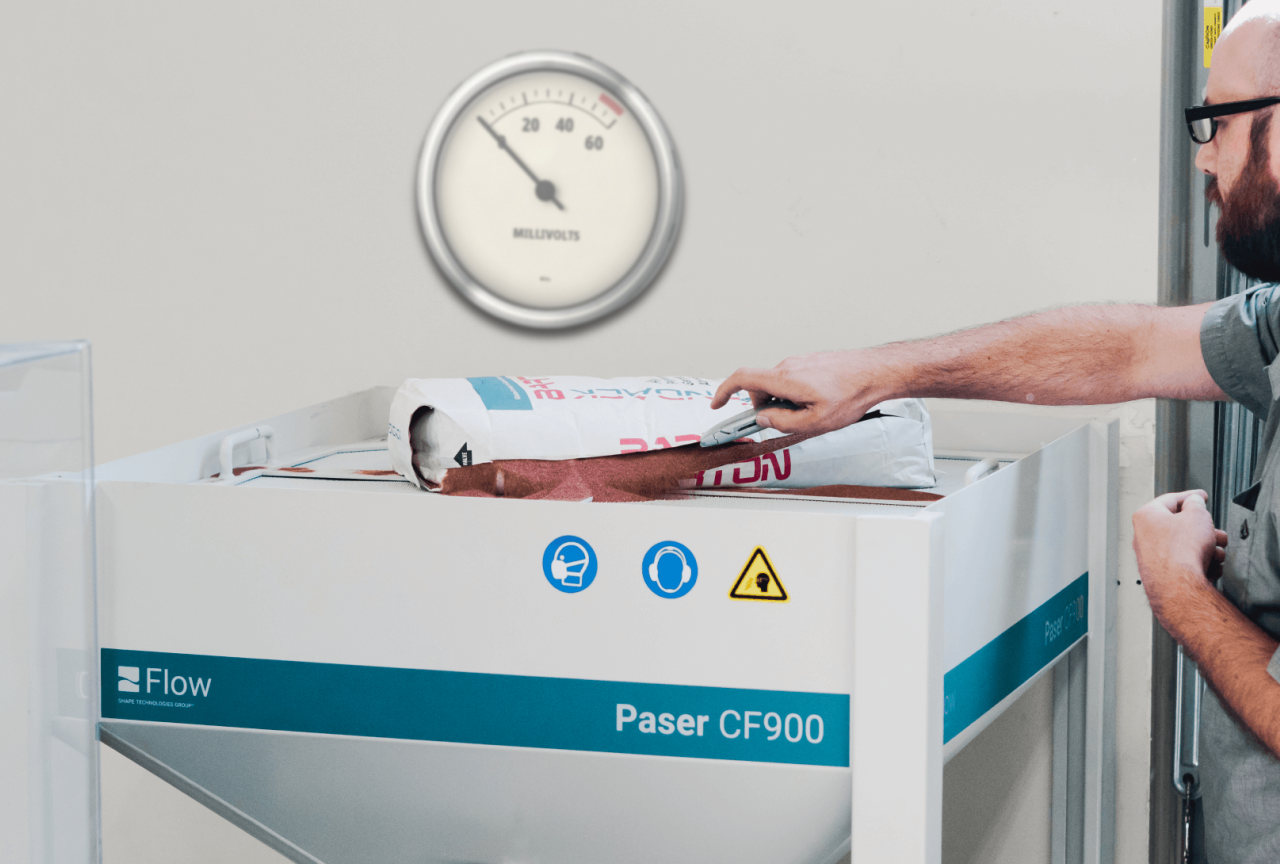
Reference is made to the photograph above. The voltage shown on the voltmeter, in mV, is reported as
0 mV
